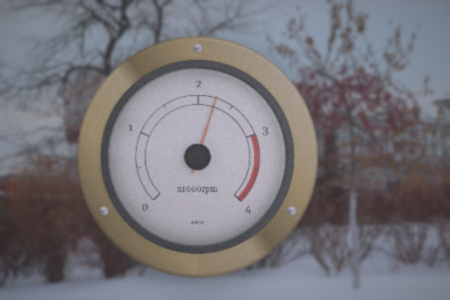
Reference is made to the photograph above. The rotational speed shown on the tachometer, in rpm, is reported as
2250 rpm
